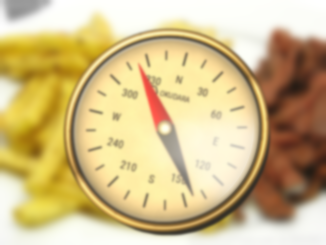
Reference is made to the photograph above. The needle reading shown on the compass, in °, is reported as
322.5 °
